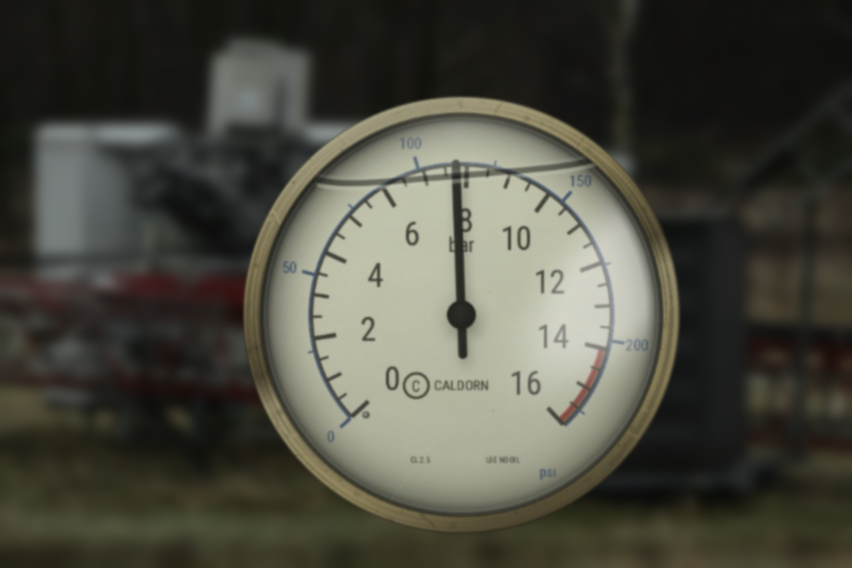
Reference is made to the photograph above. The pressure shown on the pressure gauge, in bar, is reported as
7.75 bar
